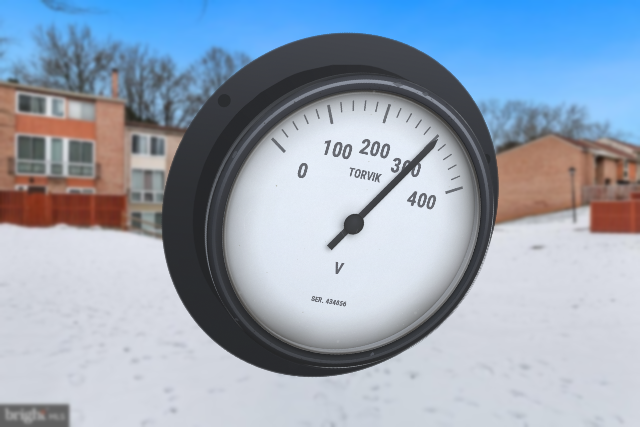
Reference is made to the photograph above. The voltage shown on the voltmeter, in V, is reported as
300 V
